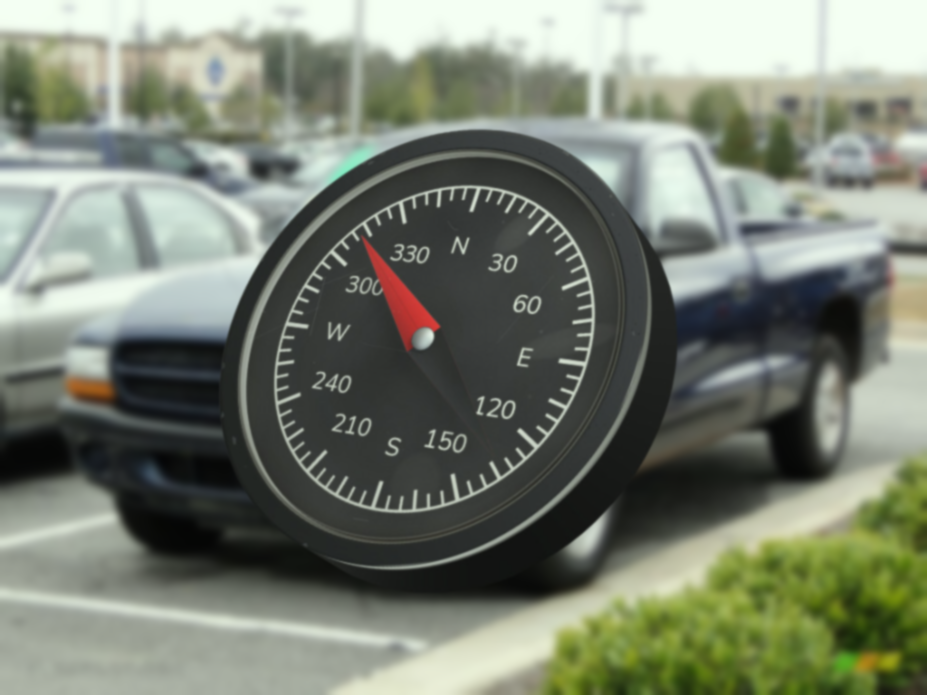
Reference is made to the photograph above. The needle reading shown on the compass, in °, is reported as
312.5 °
